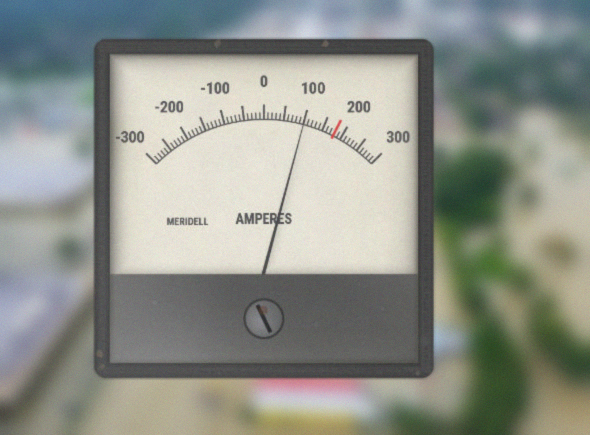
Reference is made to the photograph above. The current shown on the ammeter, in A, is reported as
100 A
